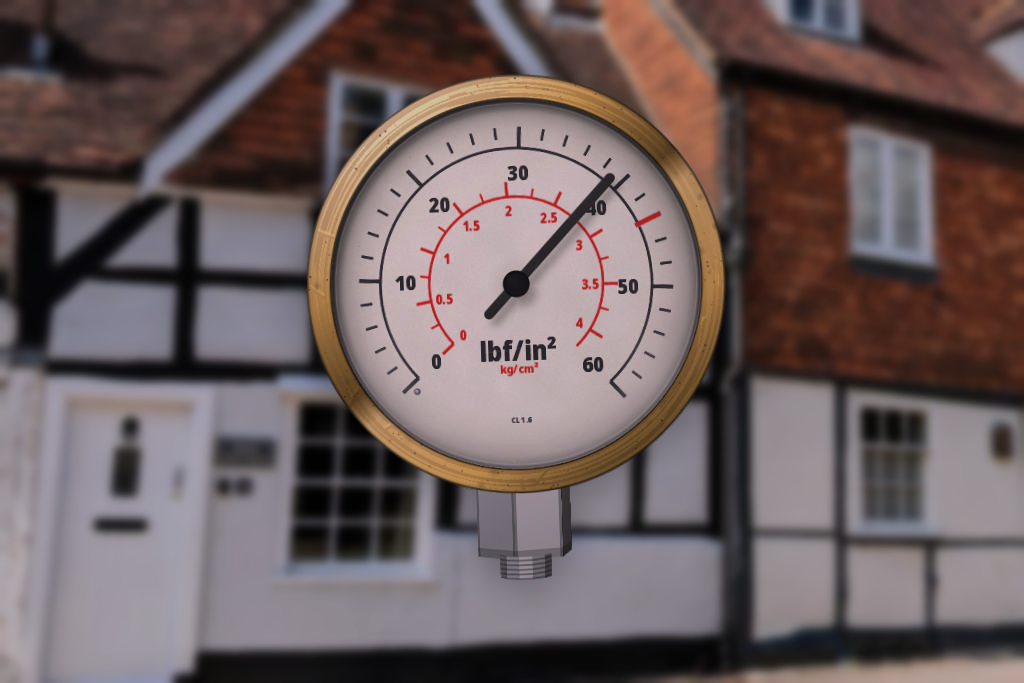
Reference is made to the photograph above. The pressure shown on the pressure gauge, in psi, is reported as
39 psi
